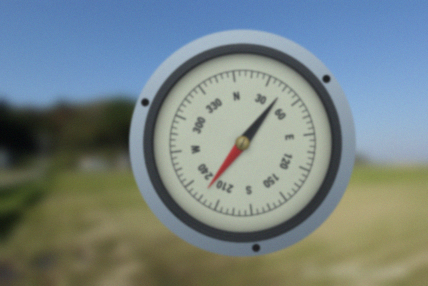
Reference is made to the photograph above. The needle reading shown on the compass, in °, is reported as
225 °
